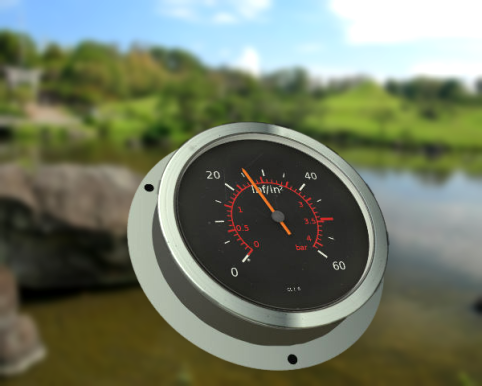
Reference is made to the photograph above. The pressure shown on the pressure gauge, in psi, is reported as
25 psi
